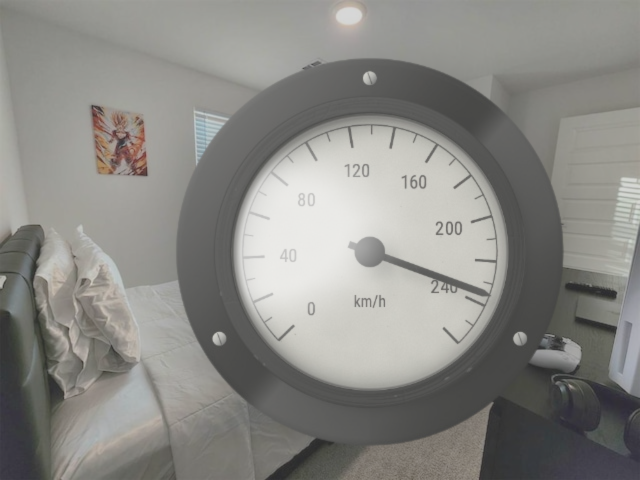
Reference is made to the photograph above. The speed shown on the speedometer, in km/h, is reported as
235 km/h
